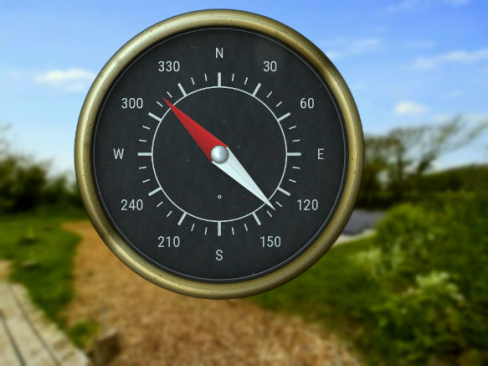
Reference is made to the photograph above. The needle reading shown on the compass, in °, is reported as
315 °
